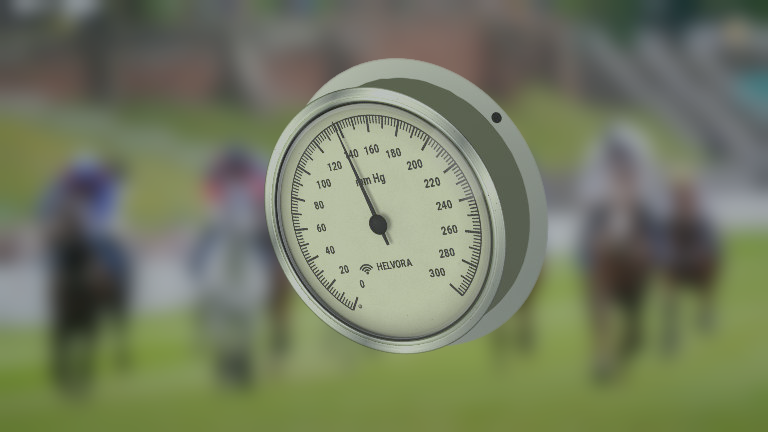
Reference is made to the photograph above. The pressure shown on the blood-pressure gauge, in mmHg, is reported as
140 mmHg
